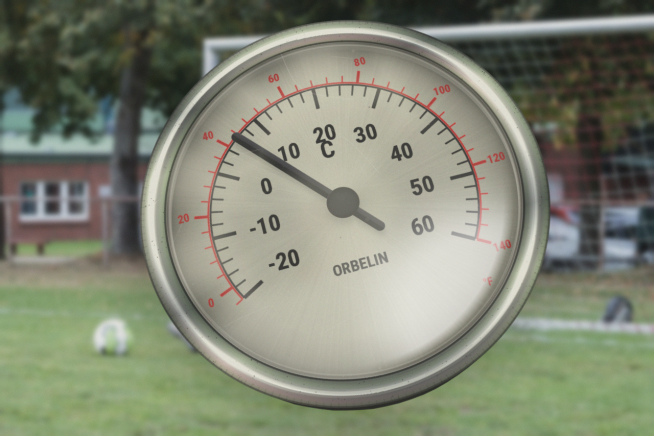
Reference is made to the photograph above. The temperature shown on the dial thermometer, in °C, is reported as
6 °C
